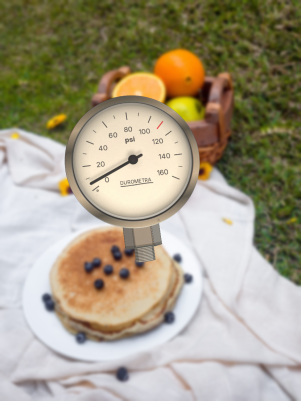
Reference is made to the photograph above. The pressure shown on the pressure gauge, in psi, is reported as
5 psi
